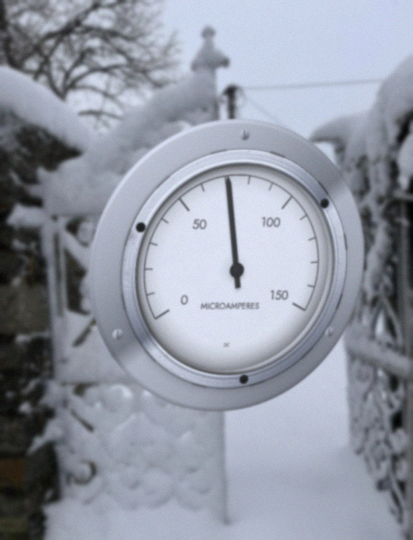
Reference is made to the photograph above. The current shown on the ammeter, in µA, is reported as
70 µA
